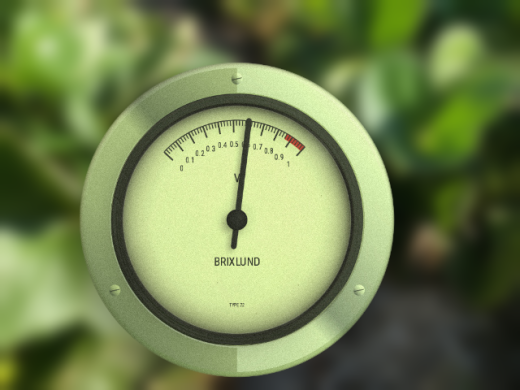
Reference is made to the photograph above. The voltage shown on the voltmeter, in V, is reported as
0.6 V
